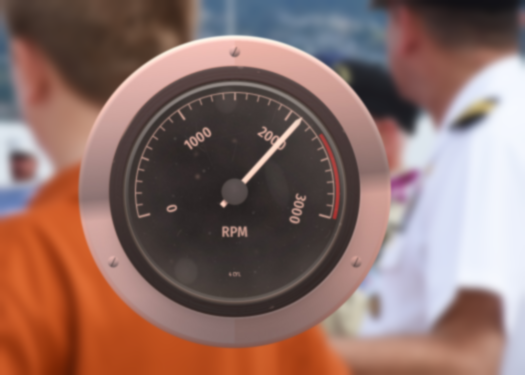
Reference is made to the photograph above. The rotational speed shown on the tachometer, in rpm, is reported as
2100 rpm
